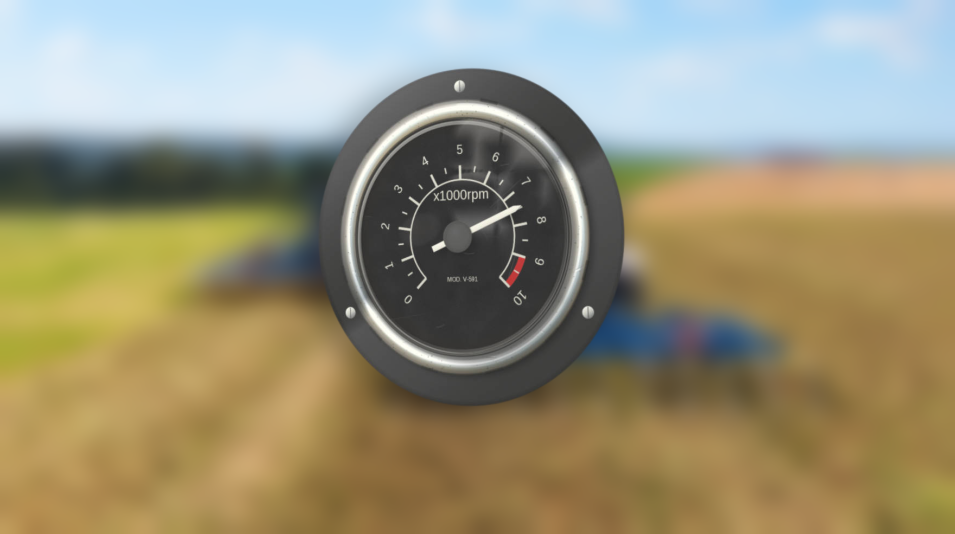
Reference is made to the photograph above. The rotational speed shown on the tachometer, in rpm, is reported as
7500 rpm
